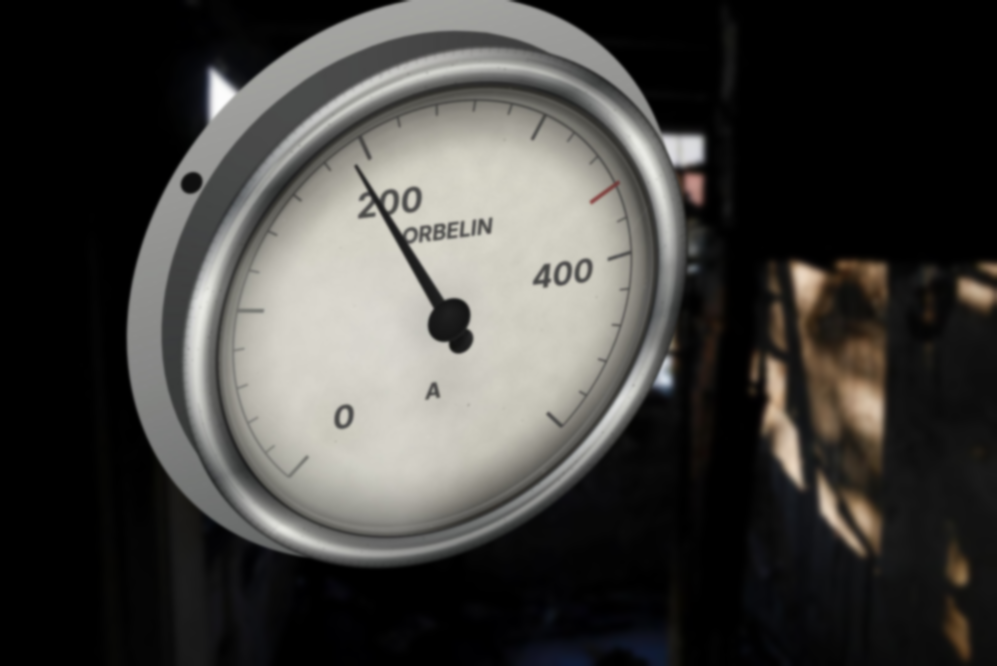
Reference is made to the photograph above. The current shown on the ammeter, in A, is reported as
190 A
